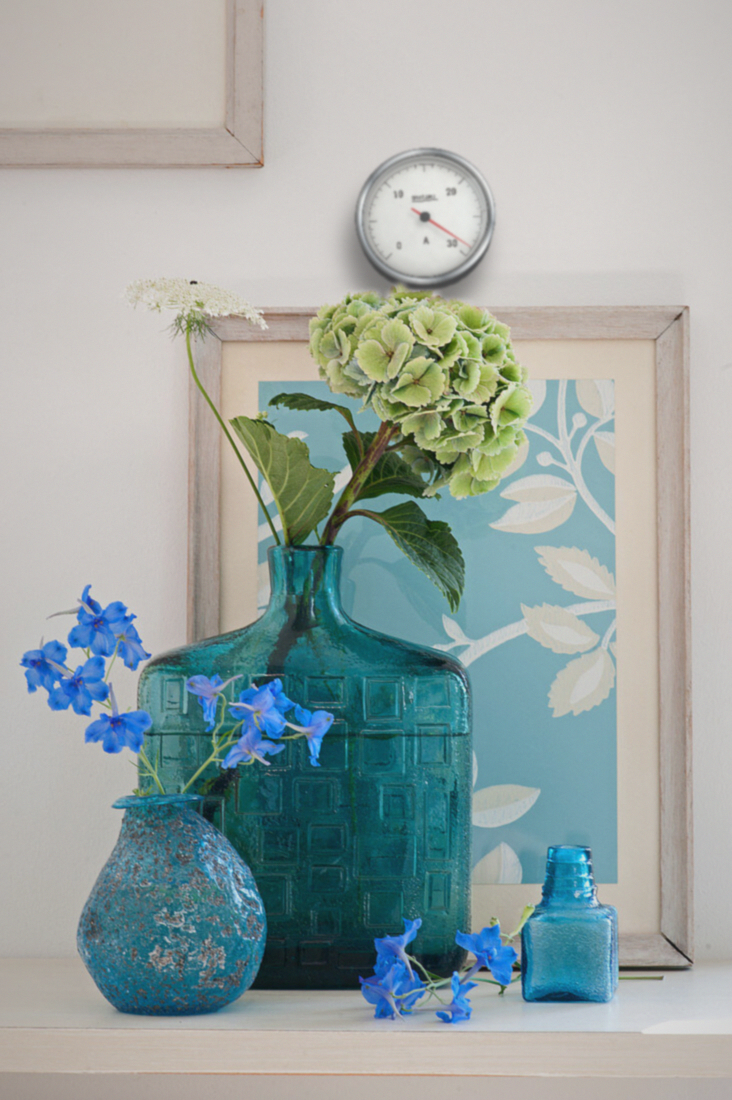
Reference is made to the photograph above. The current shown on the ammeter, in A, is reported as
29 A
